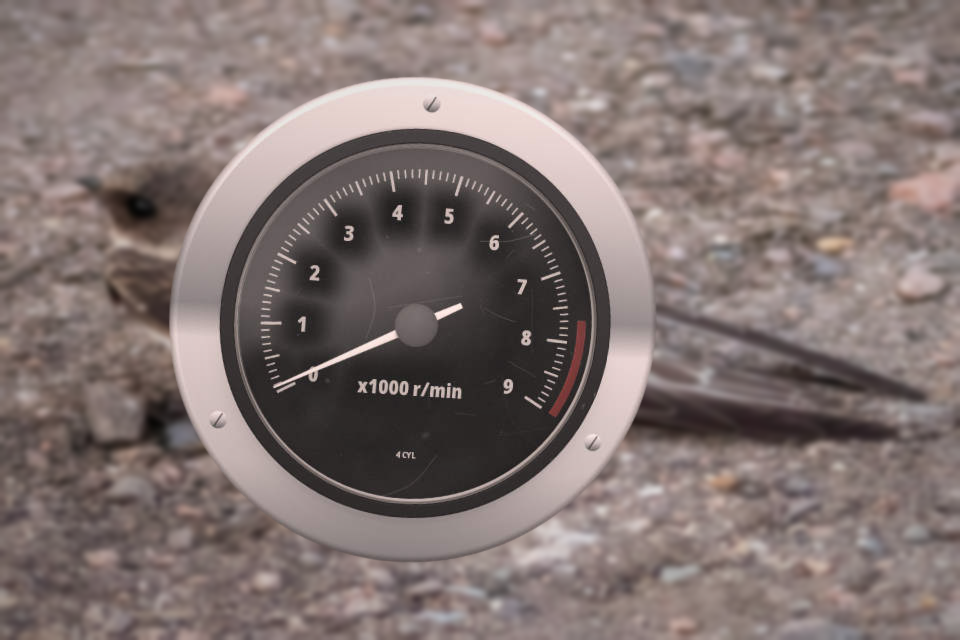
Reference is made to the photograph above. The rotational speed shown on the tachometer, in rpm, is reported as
100 rpm
